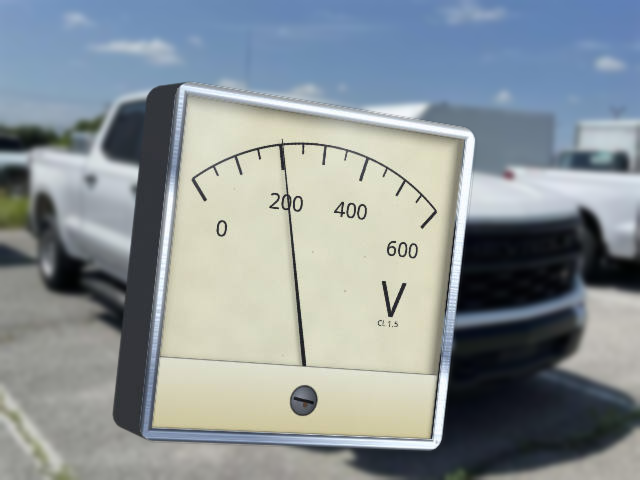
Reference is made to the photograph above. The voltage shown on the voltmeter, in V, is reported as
200 V
